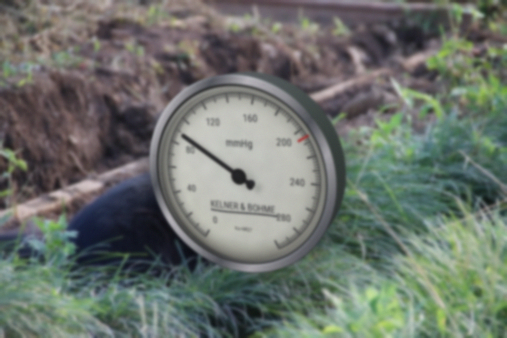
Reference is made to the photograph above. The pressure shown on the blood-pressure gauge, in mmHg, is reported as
90 mmHg
